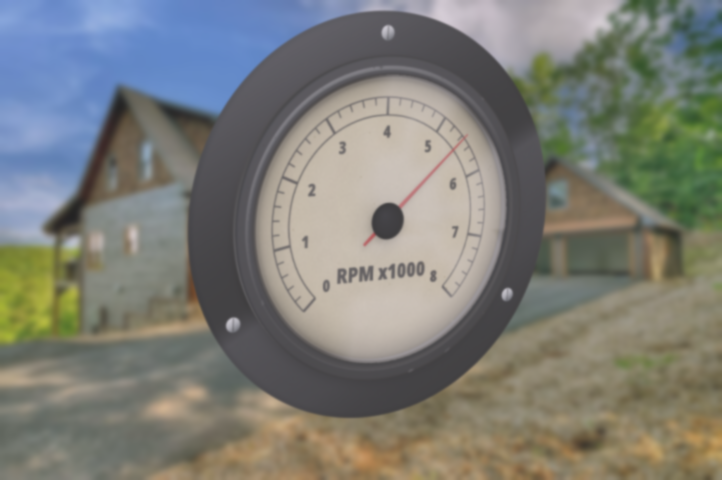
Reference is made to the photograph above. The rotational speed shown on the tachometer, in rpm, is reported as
5400 rpm
